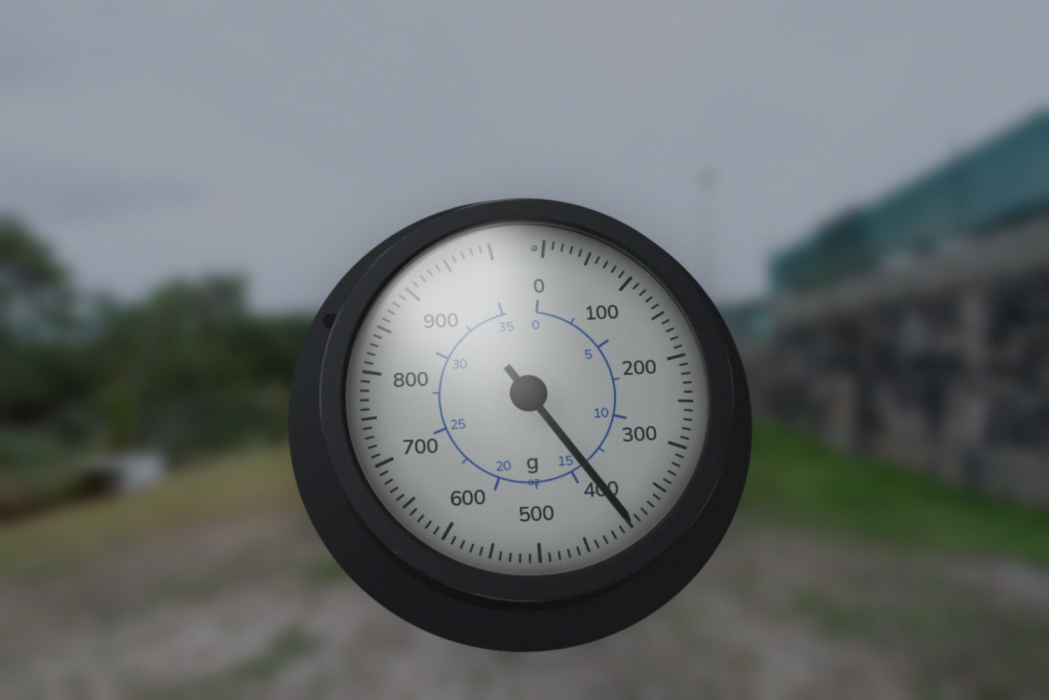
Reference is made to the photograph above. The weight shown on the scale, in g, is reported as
400 g
